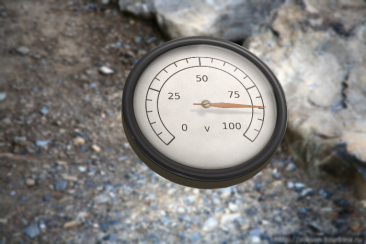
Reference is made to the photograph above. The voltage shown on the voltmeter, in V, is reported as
85 V
